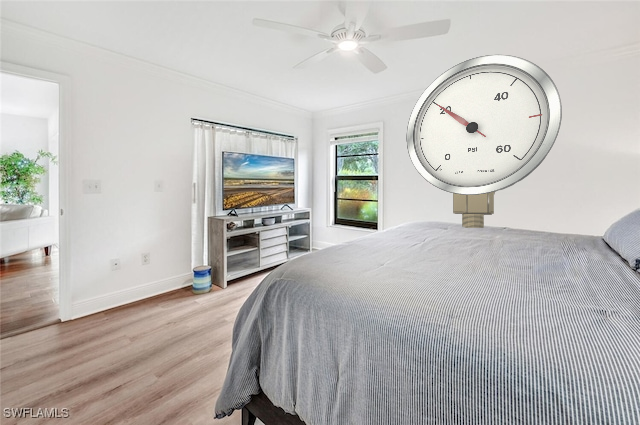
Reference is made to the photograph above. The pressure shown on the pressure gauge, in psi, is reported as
20 psi
